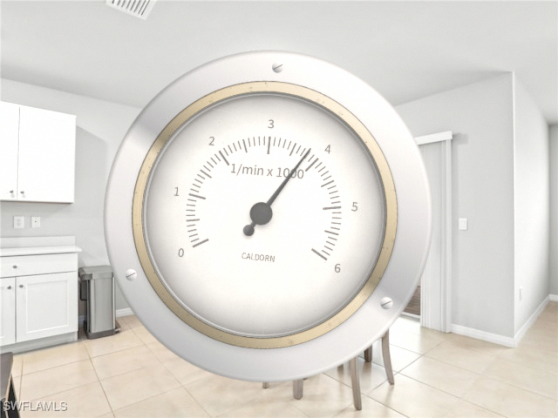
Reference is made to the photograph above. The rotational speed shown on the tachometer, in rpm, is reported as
3800 rpm
